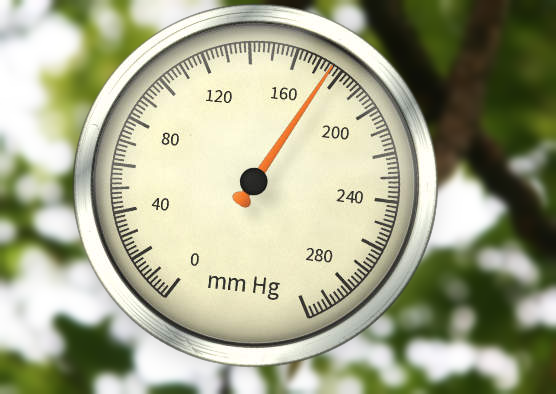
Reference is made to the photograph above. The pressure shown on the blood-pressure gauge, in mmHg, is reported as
176 mmHg
